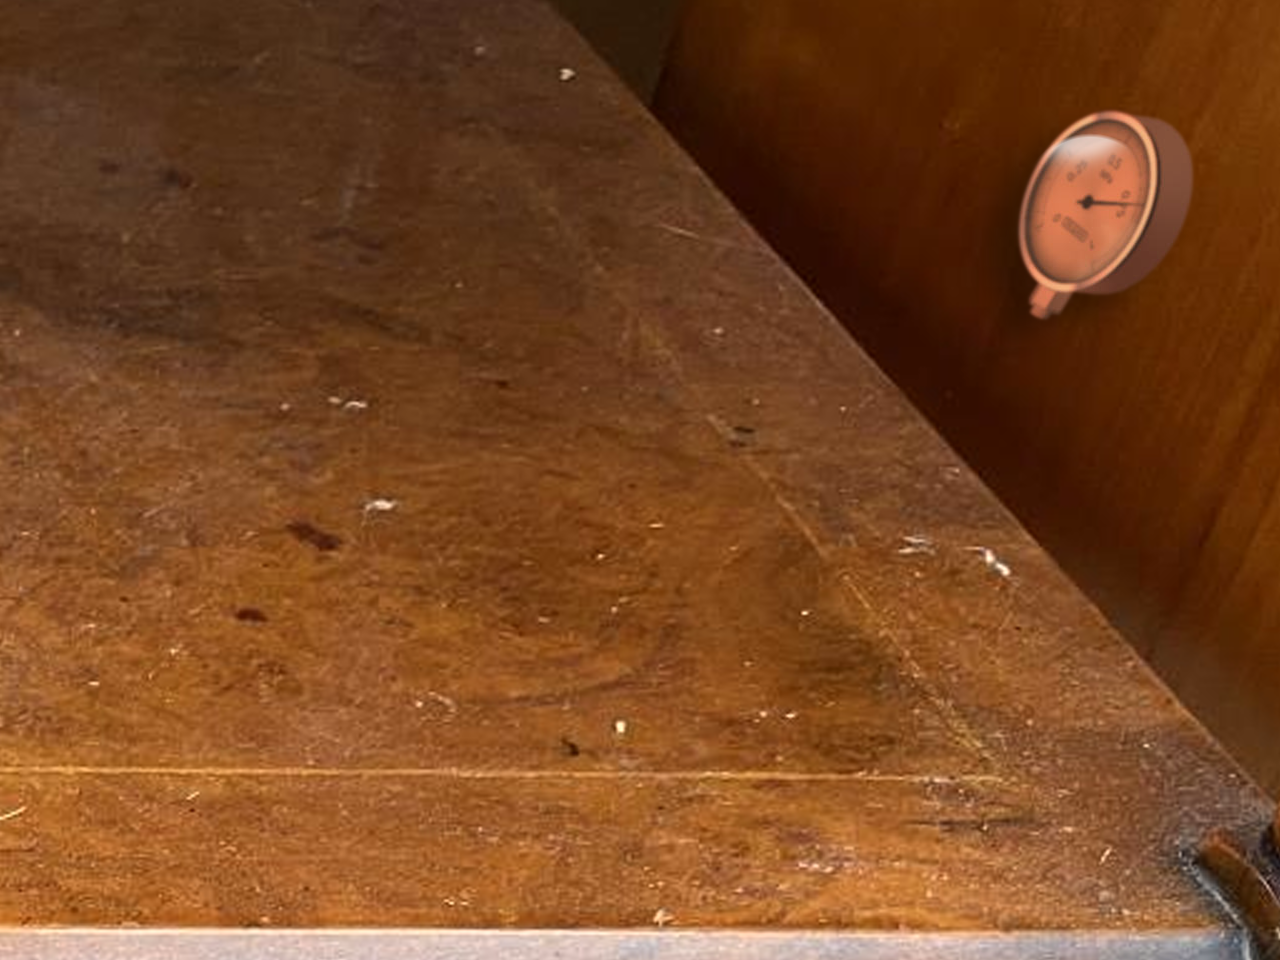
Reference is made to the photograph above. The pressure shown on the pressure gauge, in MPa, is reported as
0.75 MPa
